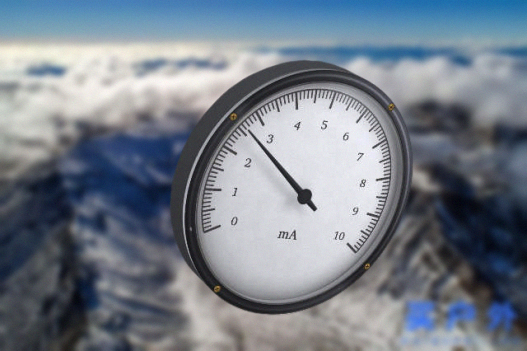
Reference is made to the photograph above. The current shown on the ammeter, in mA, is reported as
2.6 mA
